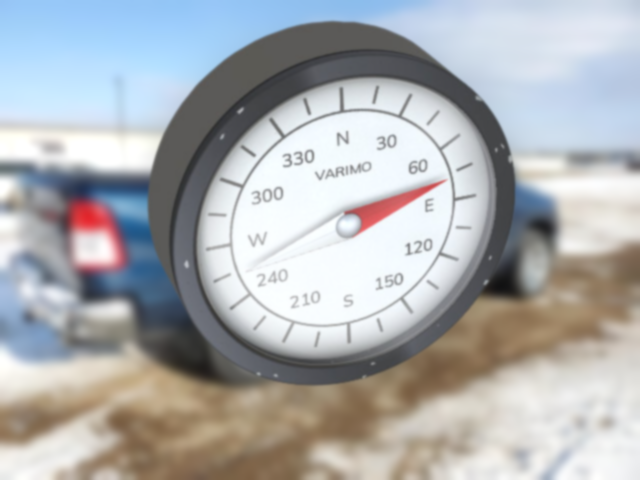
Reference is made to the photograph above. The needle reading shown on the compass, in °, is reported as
75 °
